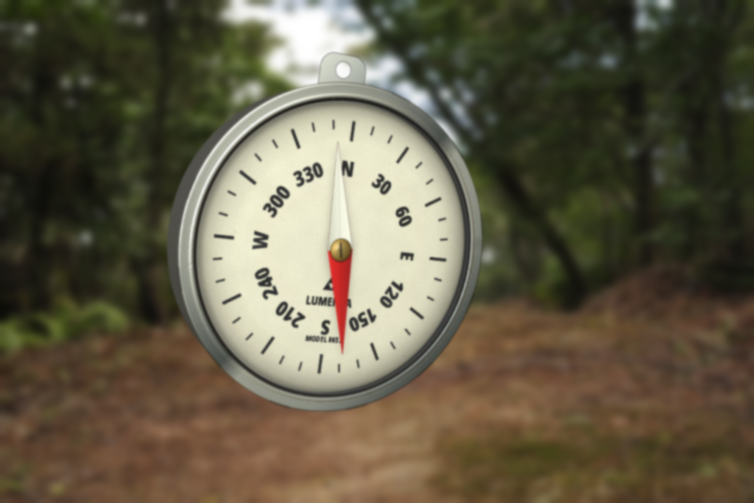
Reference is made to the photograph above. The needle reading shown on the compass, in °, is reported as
170 °
